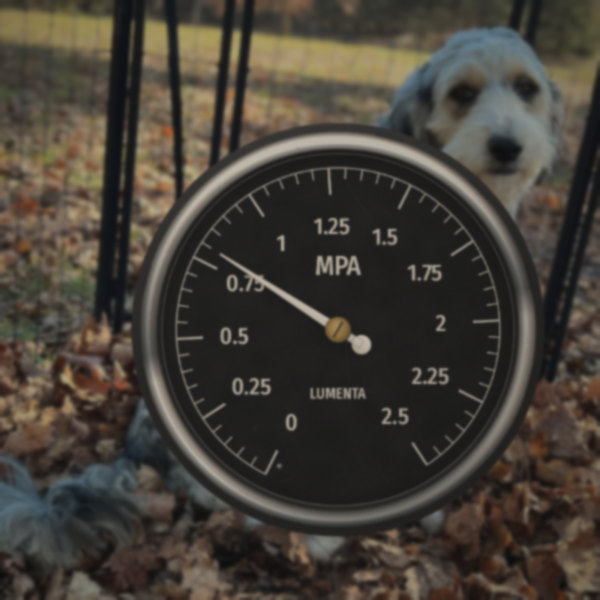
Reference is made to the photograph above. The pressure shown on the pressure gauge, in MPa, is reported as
0.8 MPa
